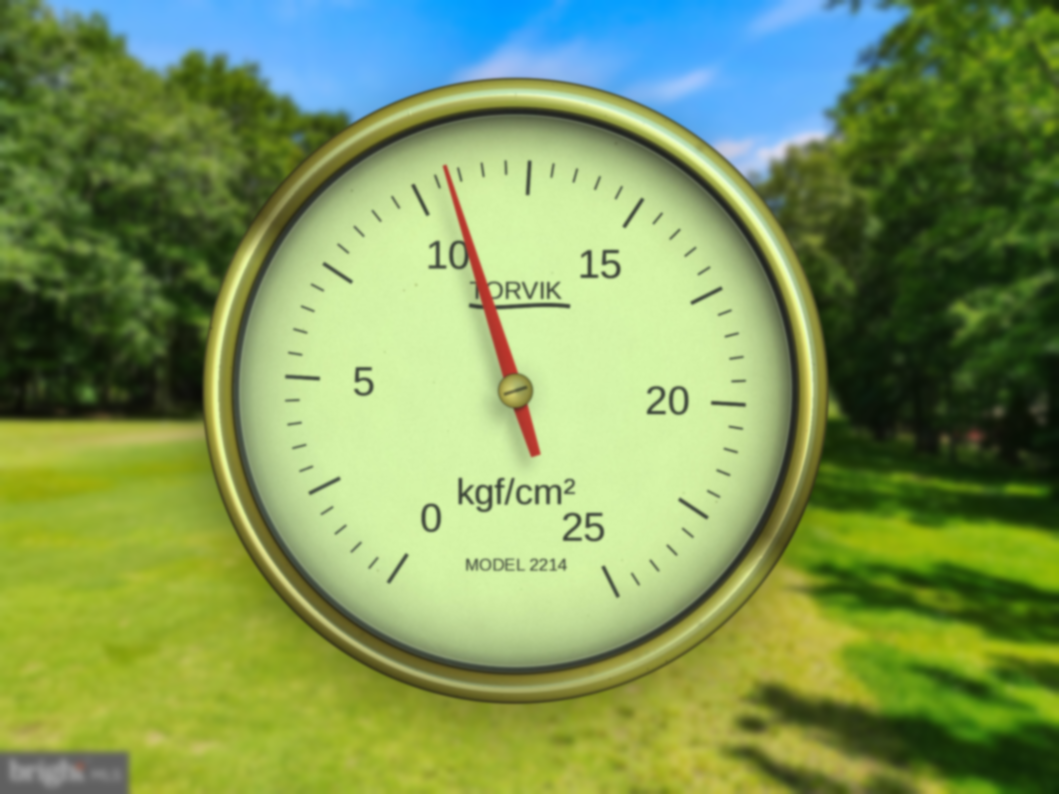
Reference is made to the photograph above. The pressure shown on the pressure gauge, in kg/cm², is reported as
10.75 kg/cm²
